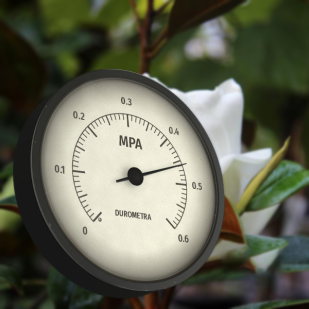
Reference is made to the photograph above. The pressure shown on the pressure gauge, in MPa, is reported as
0.46 MPa
